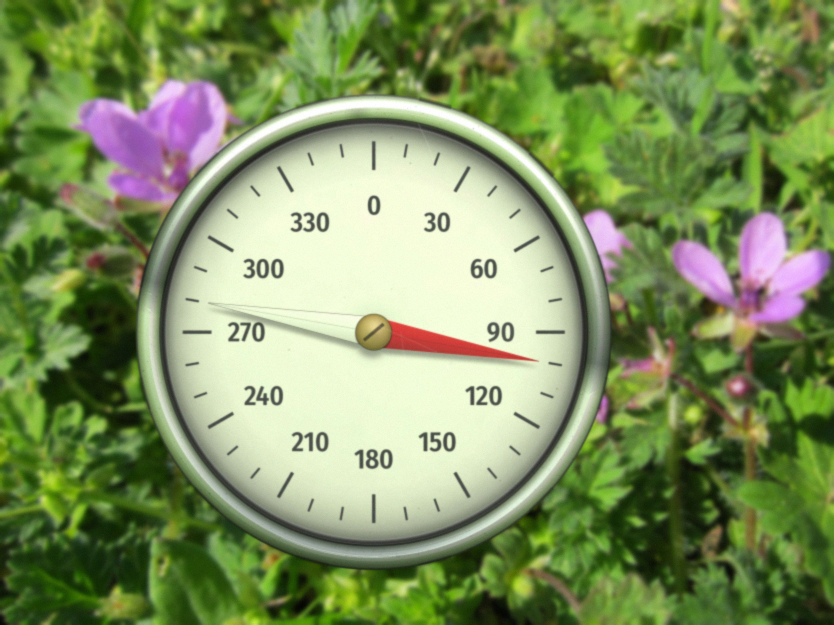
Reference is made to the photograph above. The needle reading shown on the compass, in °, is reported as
100 °
